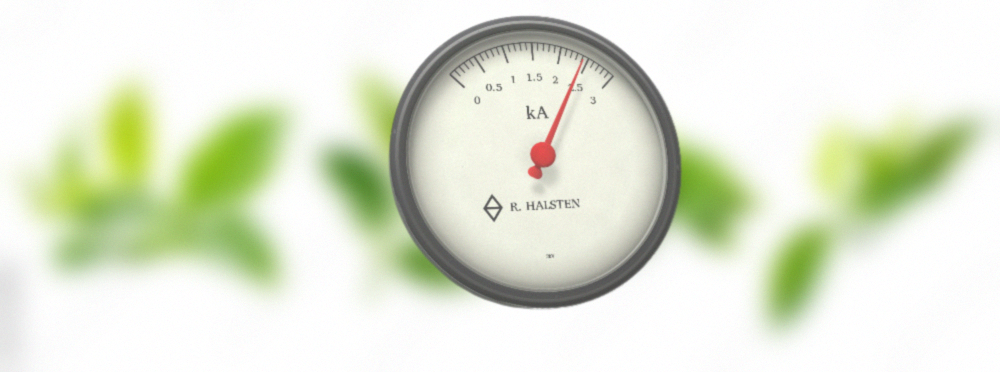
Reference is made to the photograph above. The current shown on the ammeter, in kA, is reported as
2.4 kA
